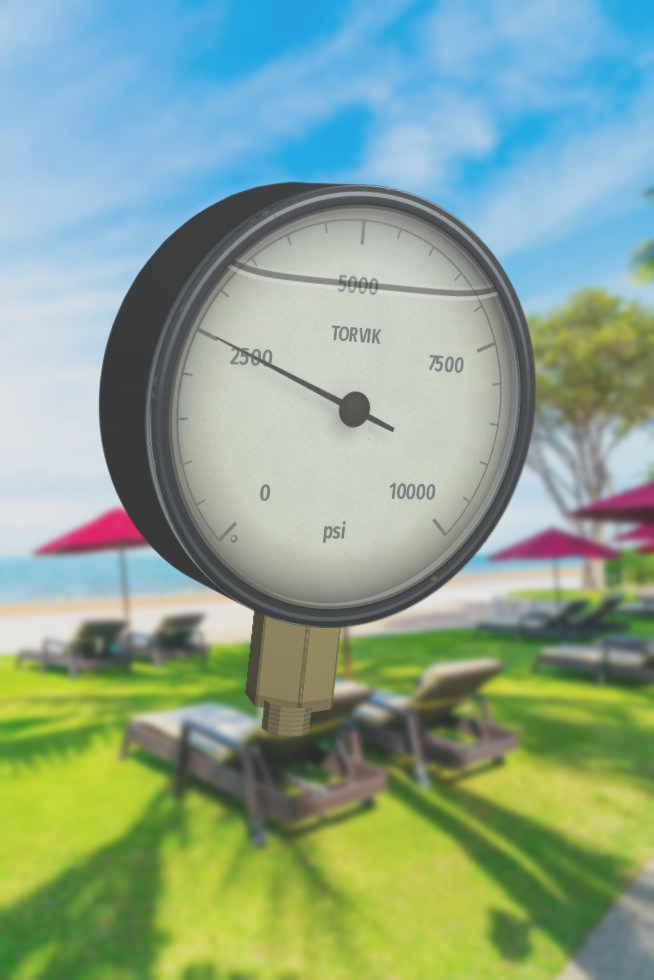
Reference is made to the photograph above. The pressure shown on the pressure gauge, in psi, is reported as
2500 psi
